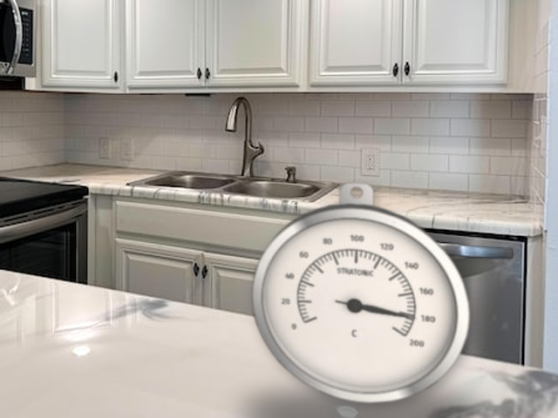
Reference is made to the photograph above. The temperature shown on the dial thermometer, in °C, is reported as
180 °C
